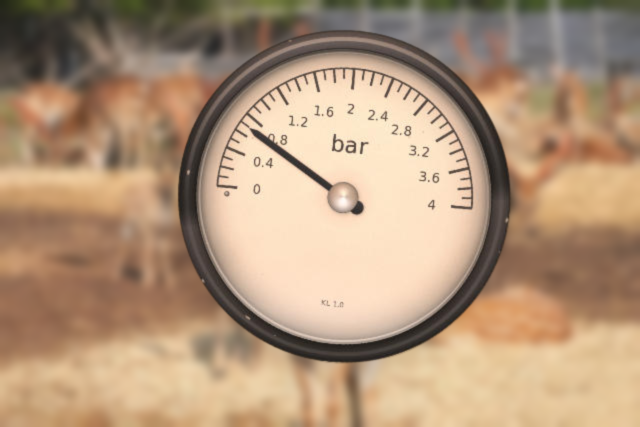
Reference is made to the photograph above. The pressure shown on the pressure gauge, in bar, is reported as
0.7 bar
